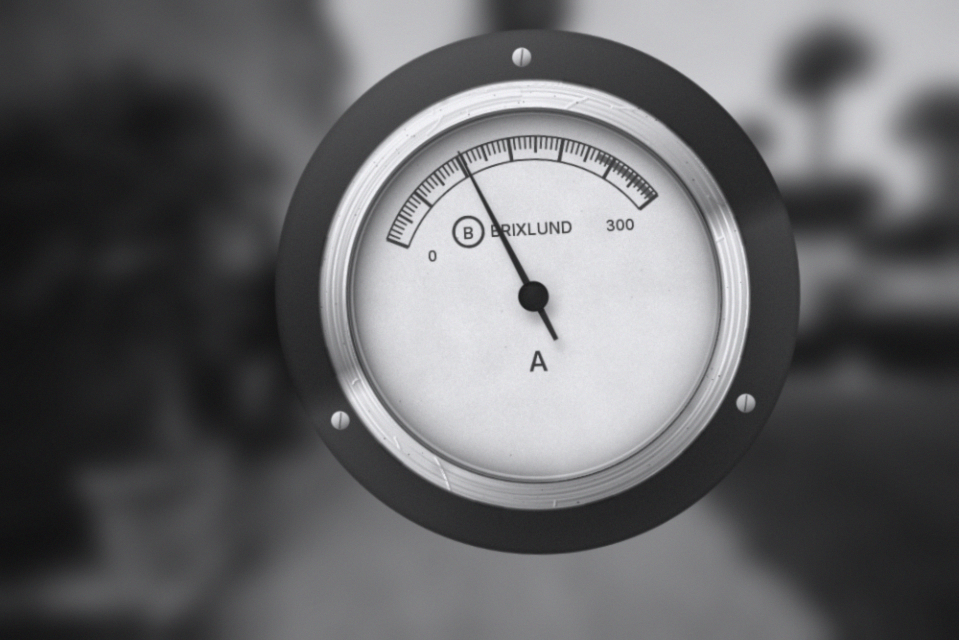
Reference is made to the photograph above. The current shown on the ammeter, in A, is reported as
105 A
